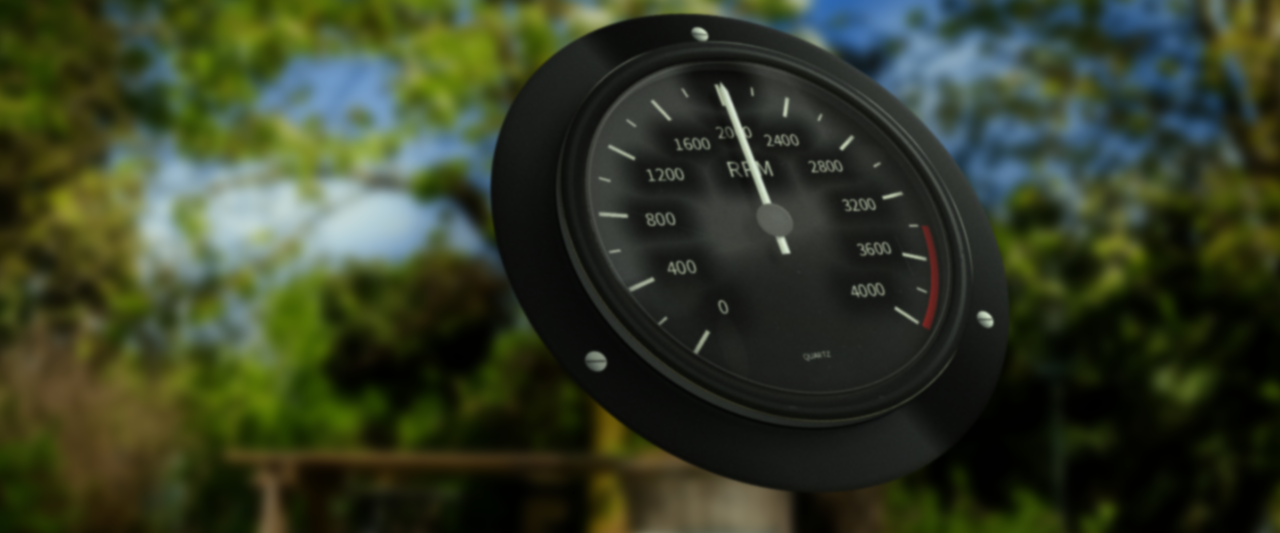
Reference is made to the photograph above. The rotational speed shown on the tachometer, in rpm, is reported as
2000 rpm
